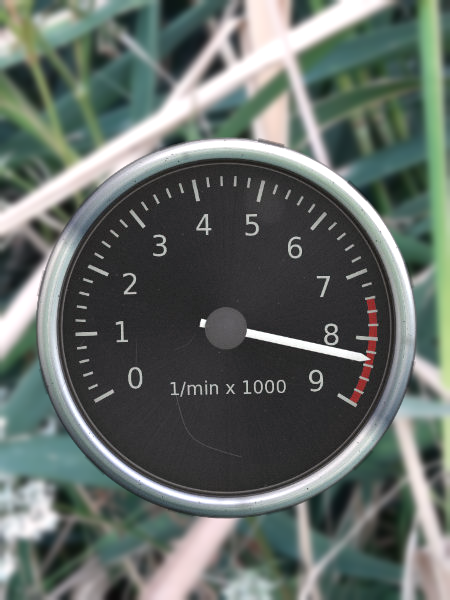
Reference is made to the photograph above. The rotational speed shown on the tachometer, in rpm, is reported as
8300 rpm
